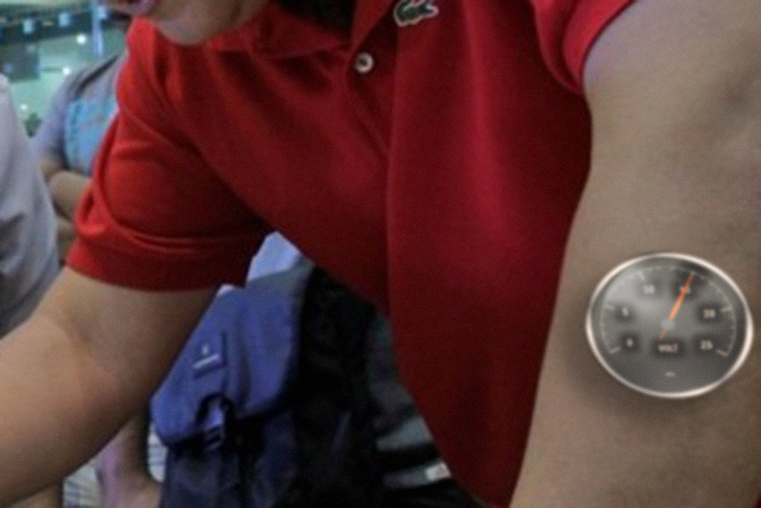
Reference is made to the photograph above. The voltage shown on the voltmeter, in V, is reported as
15 V
